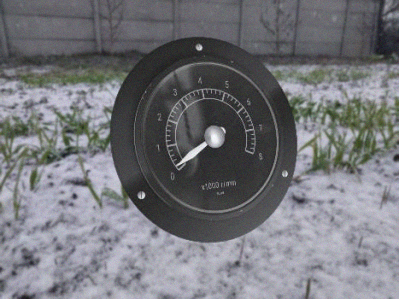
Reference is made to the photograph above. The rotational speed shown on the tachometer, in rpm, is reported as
200 rpm
